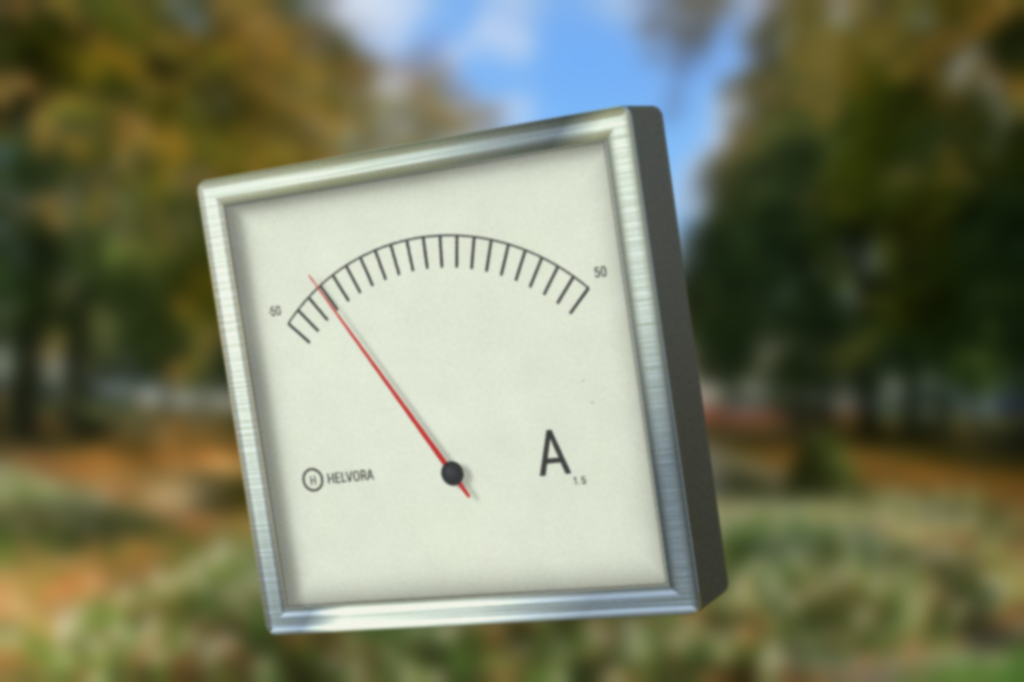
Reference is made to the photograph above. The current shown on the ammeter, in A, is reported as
-35 A
